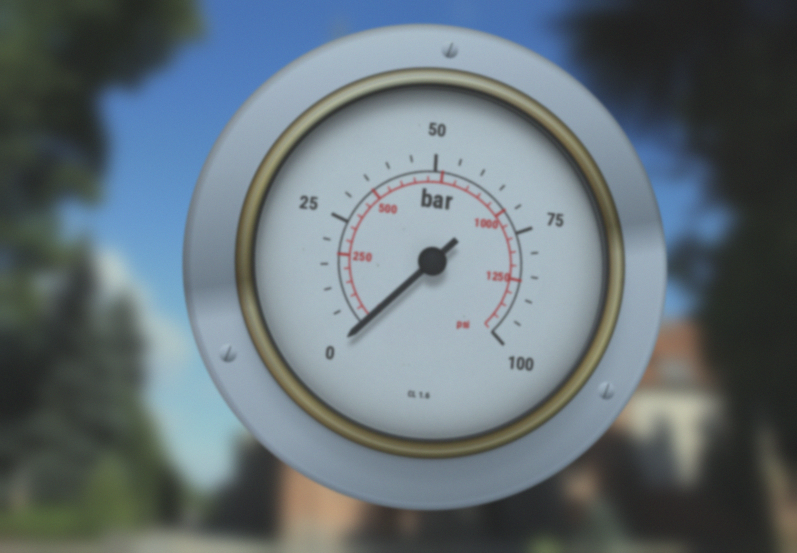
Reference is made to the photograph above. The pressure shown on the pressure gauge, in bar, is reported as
0 bar
